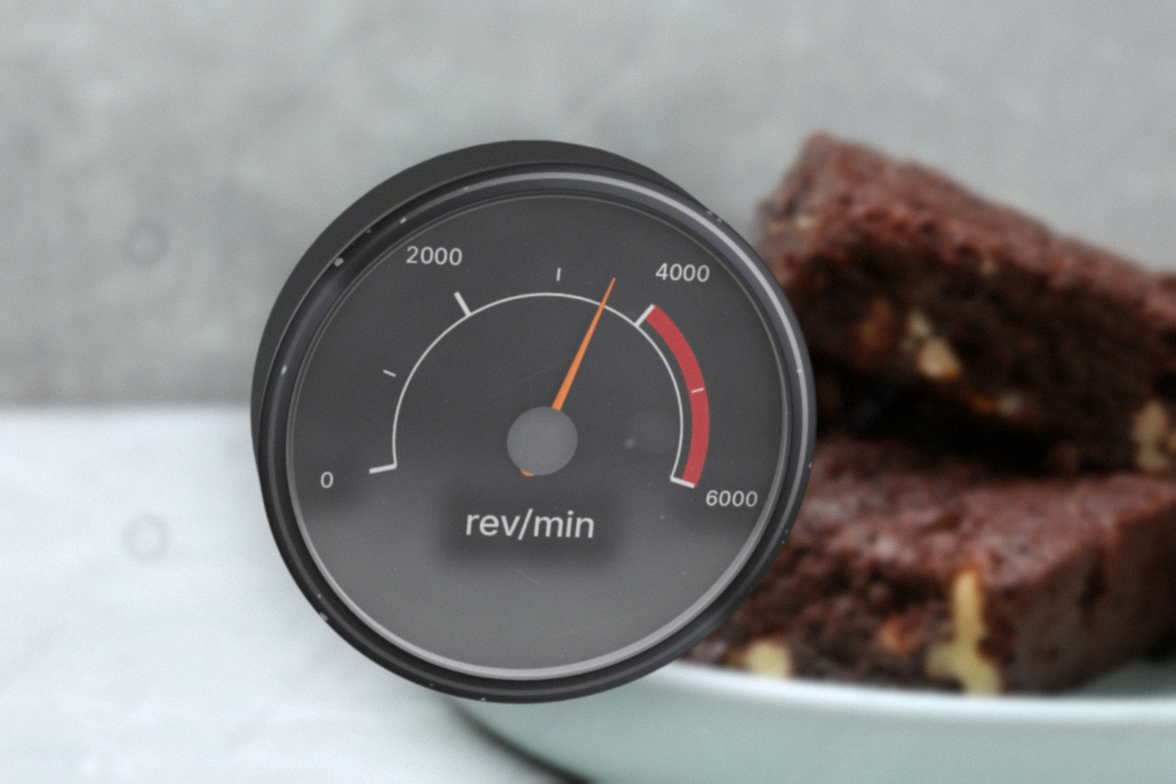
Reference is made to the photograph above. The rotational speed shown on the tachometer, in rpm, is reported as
3500 rpm
